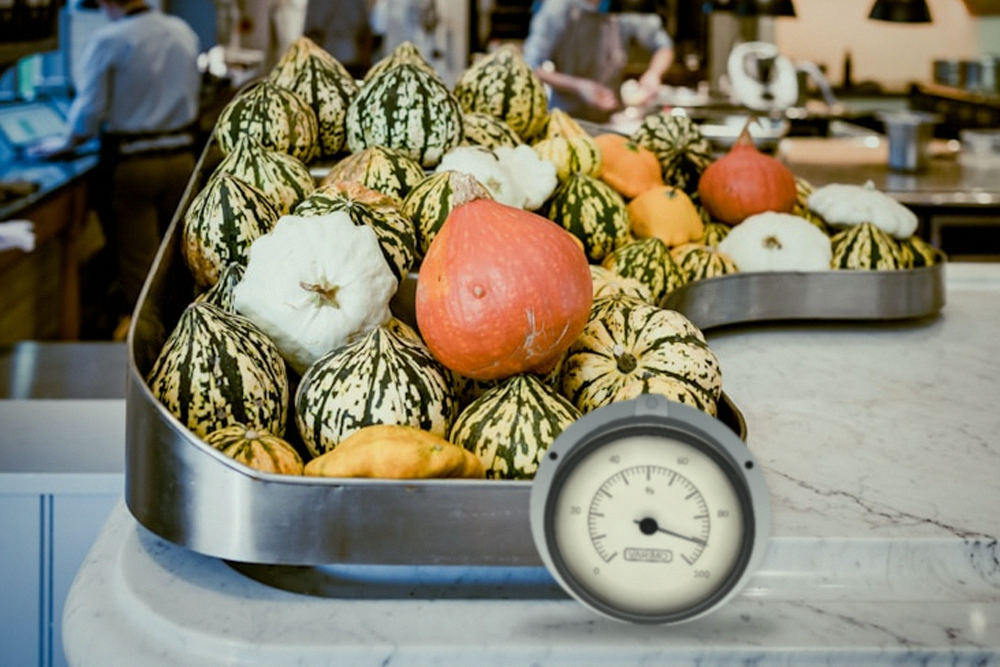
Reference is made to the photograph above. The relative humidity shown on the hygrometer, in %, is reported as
90 %
